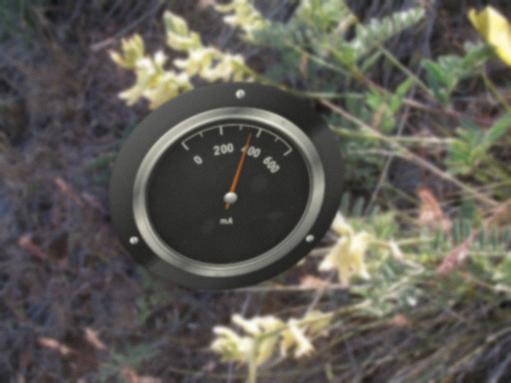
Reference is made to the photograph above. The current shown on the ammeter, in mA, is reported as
350 mA
